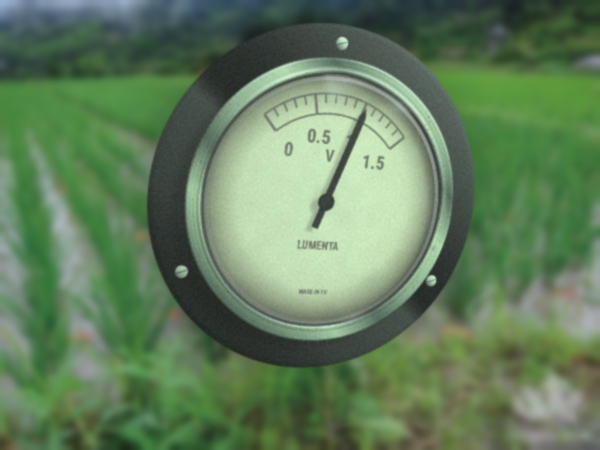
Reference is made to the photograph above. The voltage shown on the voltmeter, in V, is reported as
1 V
